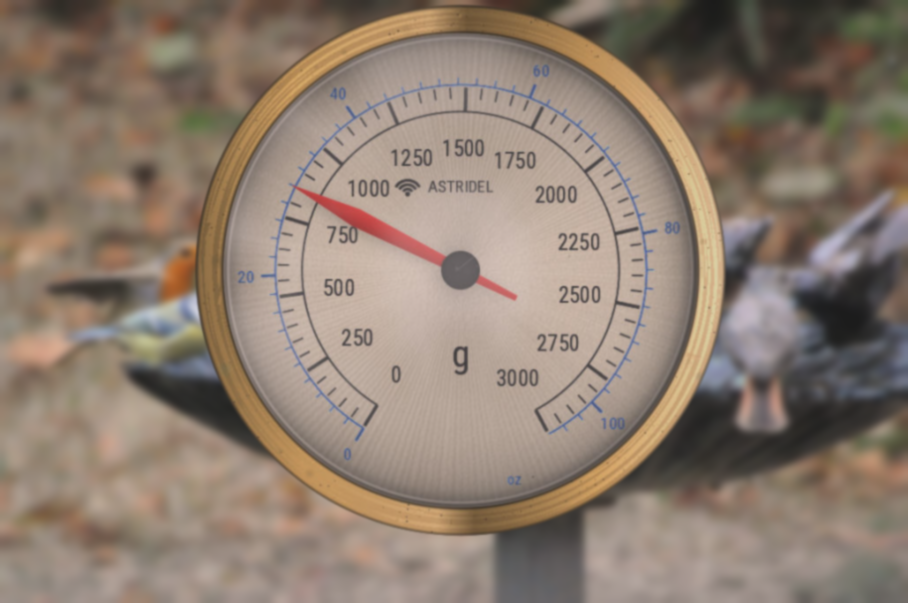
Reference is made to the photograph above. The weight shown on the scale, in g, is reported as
850 g
